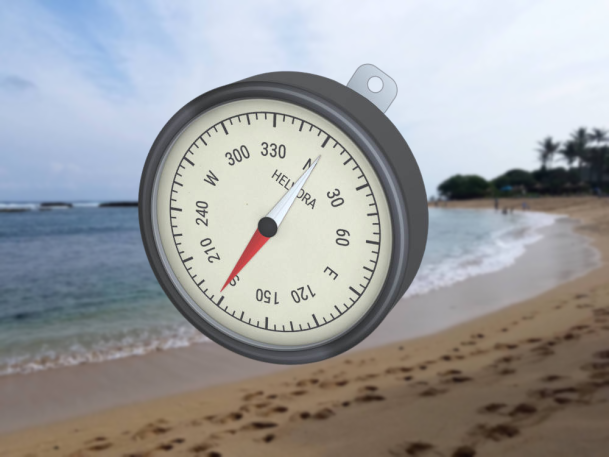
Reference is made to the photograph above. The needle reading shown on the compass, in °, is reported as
182.5 °
